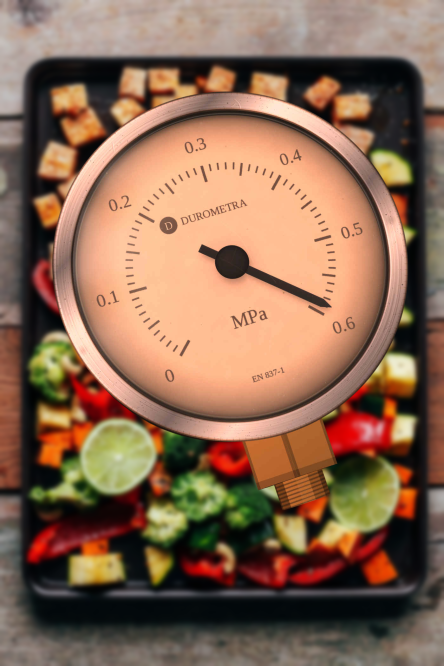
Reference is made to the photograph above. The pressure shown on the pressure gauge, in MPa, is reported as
0.59 MPa
